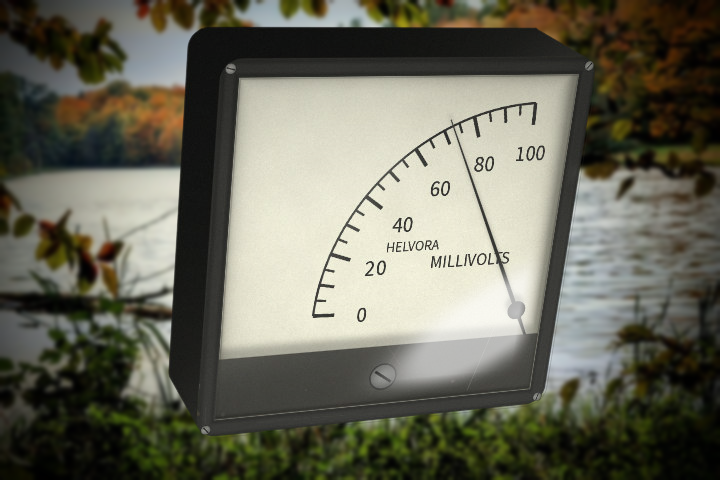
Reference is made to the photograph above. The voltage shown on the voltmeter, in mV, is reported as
72.5 mV
